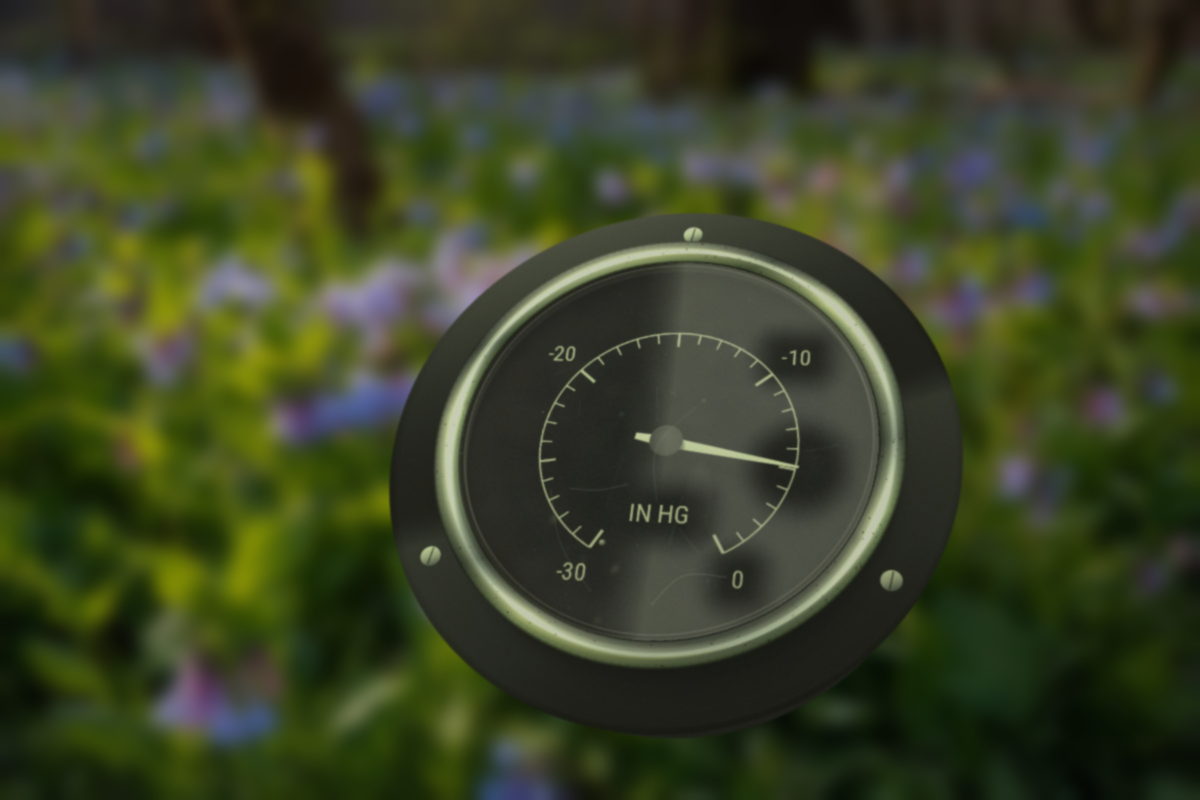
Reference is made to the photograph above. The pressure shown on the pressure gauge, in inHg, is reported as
-5 inHg
